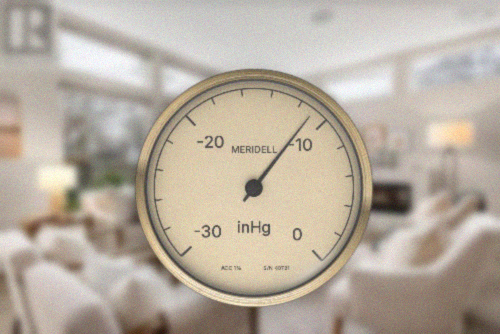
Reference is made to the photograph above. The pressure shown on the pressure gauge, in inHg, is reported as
-11 inHg
